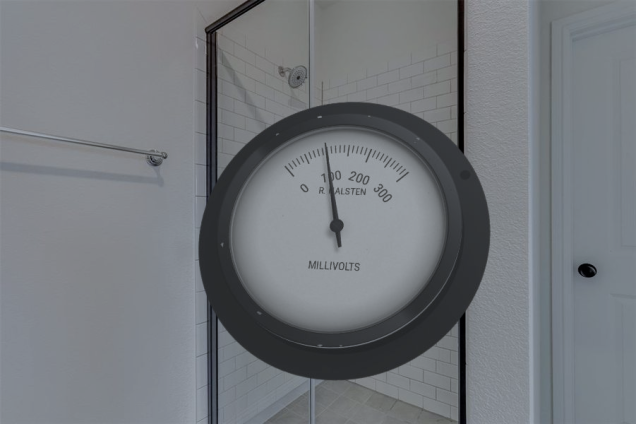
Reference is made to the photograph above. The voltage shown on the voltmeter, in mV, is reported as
100 mV
